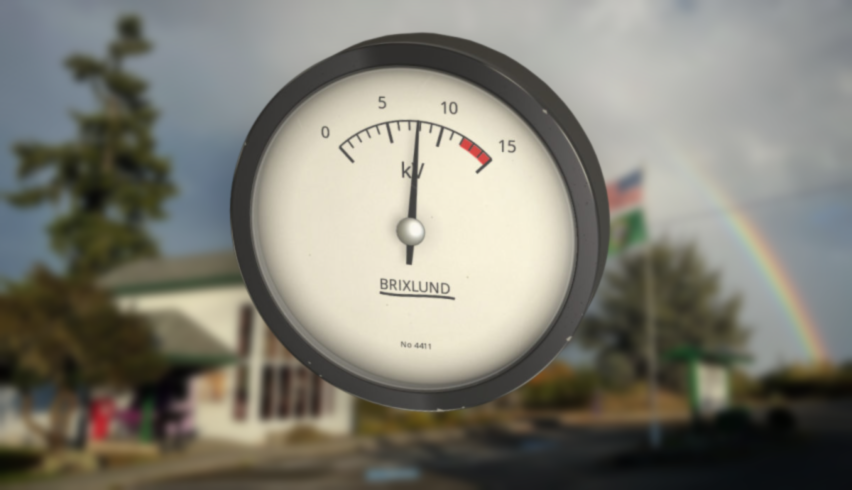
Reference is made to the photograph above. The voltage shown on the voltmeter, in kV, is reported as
8 kV
